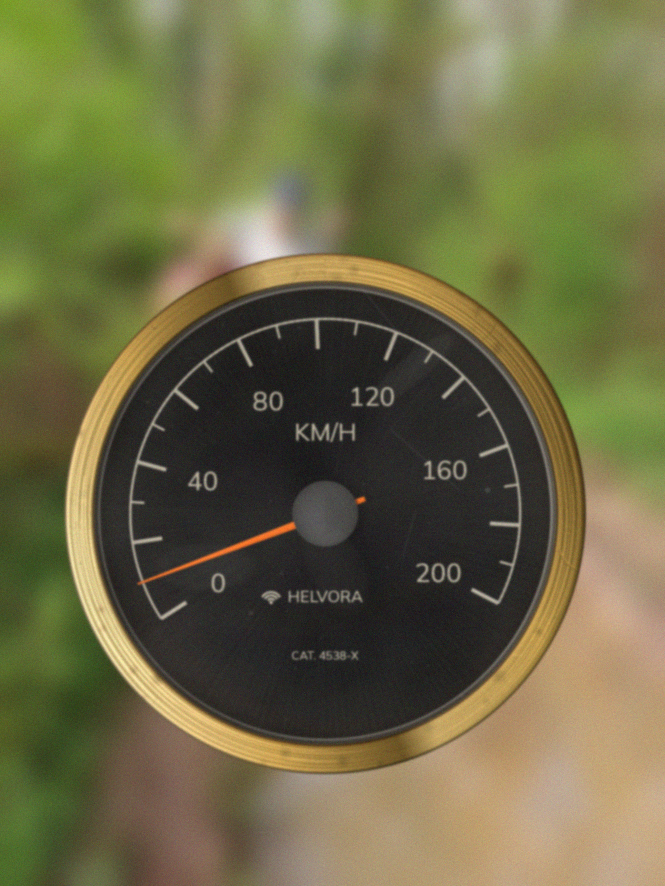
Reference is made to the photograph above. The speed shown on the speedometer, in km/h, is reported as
10 km/h
